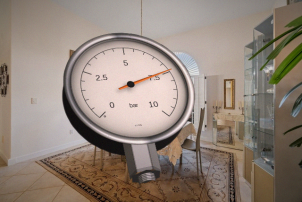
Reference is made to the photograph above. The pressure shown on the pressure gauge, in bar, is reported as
7.5 bar
